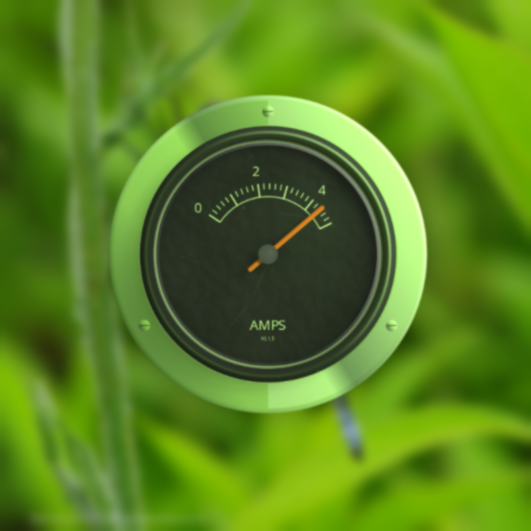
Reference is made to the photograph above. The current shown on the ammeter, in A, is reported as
4.4 A
